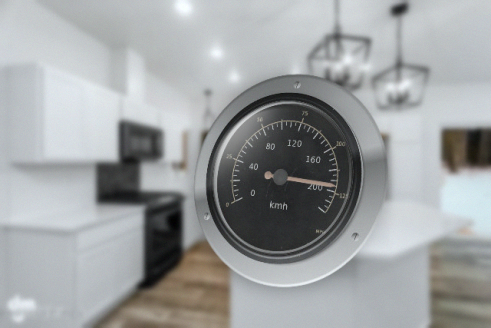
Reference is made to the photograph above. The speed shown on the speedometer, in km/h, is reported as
195 km/h
